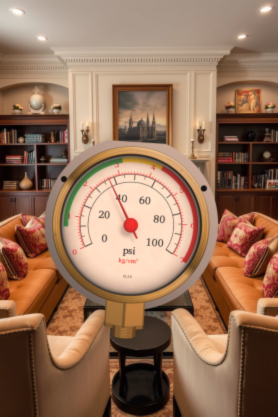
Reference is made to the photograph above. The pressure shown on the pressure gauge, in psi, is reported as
37.5 psi
